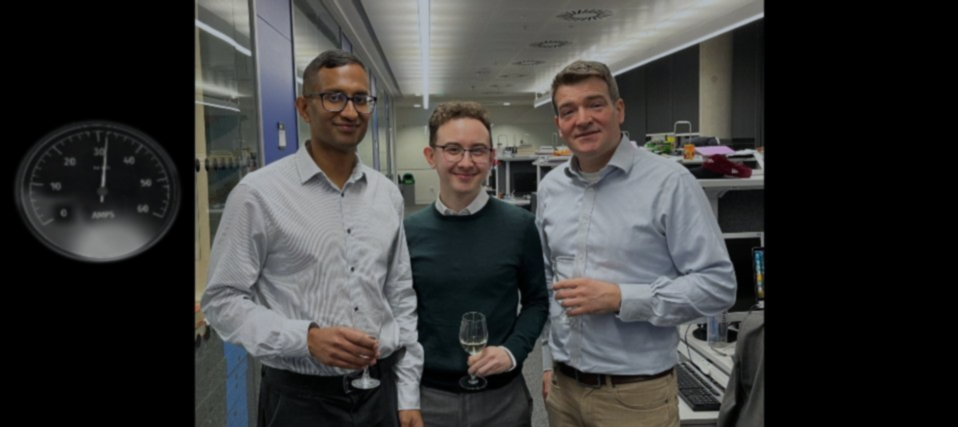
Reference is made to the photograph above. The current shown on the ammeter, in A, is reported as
32 A
